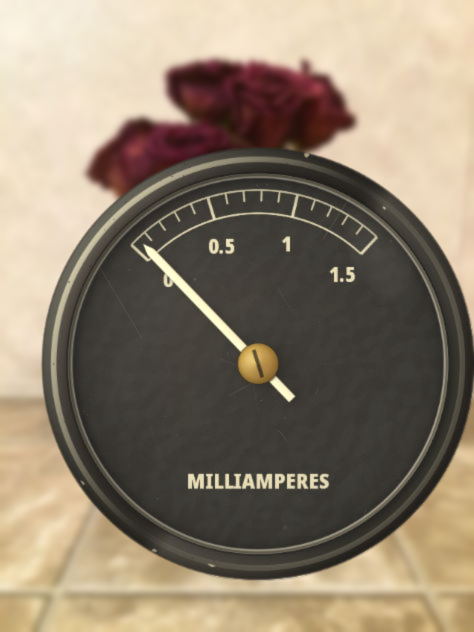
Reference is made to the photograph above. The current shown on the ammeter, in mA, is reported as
0.05 mA
